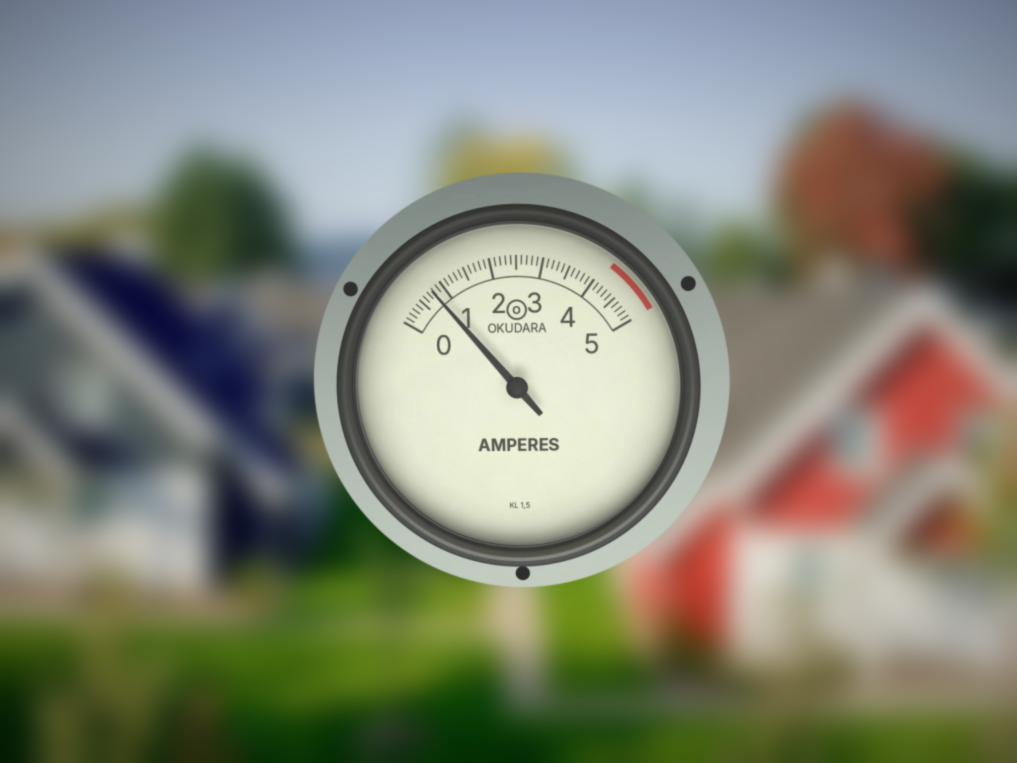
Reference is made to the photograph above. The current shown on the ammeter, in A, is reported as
0.8 A
